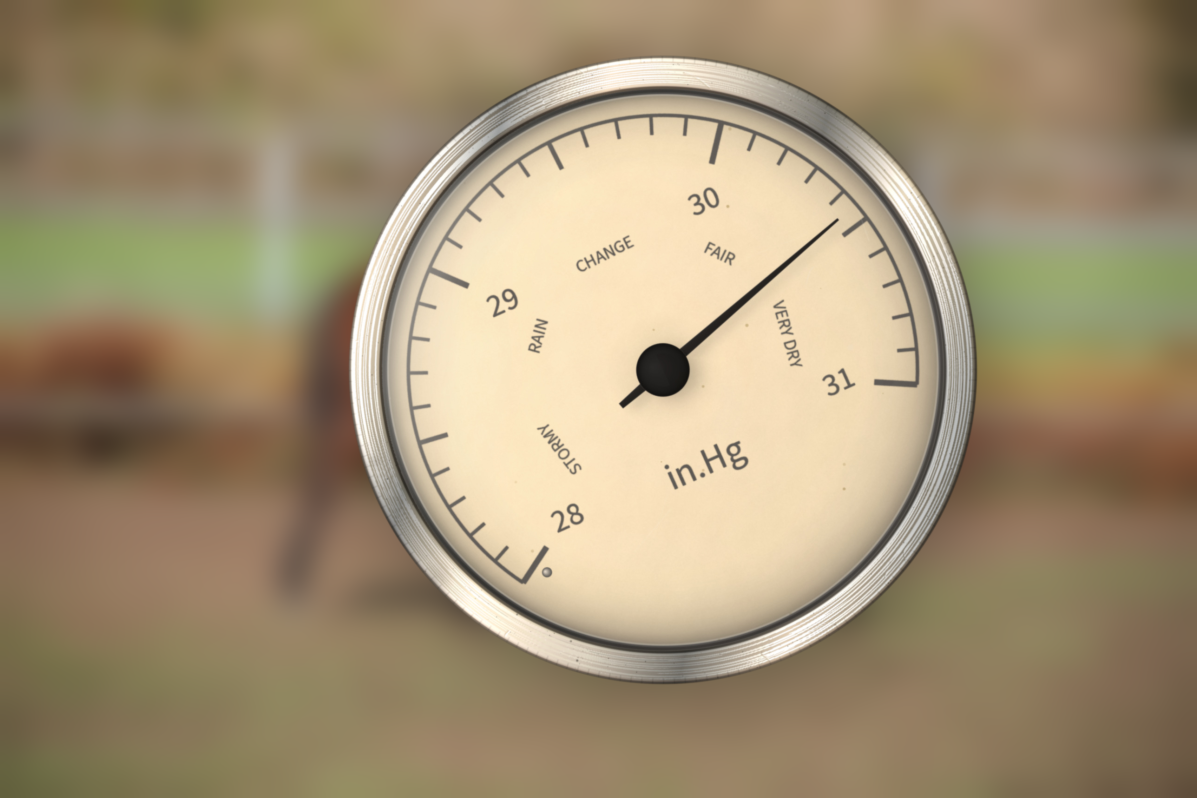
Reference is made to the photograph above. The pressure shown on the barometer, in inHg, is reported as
30.45 inHg
